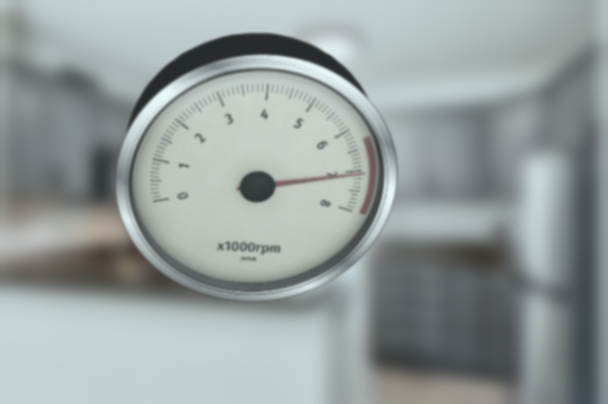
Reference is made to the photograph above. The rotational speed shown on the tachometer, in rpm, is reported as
7000 rpm
